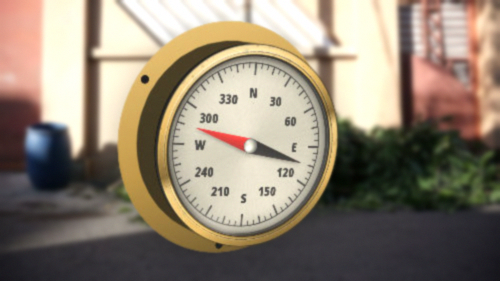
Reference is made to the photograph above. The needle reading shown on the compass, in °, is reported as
285 °
